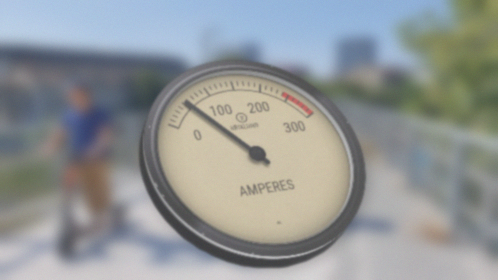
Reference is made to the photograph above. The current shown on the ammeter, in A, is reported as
50 A
